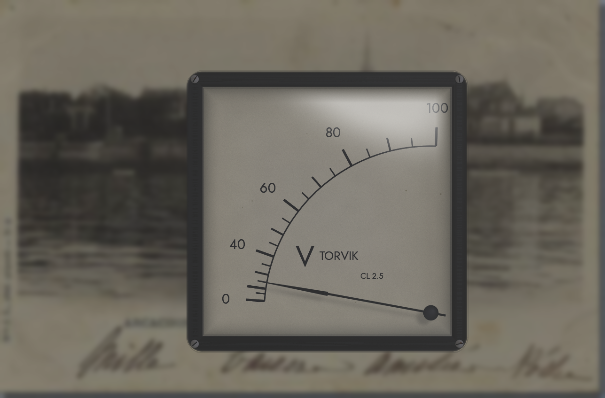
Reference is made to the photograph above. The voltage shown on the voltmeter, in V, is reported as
25 V
